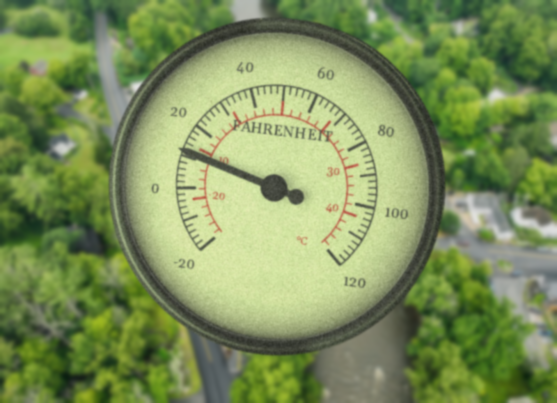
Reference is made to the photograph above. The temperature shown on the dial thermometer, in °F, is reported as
12 °F
